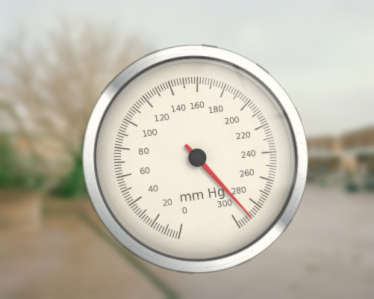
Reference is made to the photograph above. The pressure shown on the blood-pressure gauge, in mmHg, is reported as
290 mmHg
